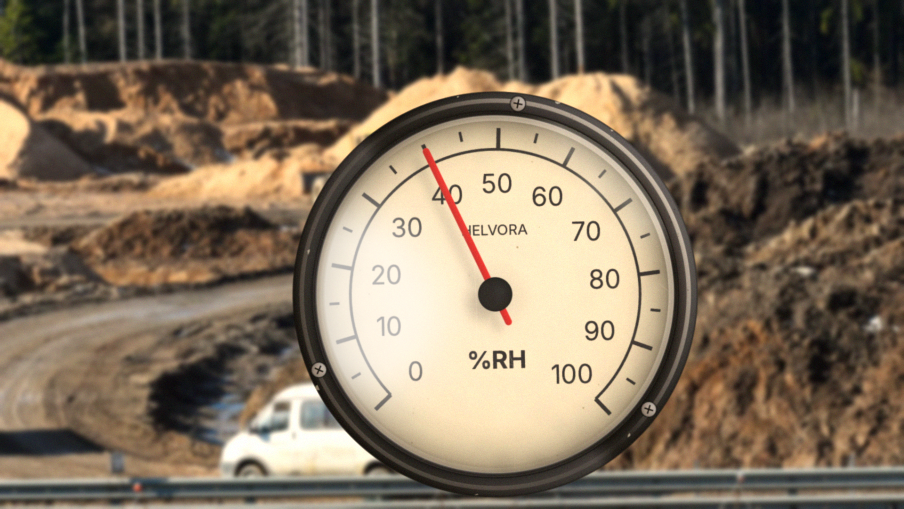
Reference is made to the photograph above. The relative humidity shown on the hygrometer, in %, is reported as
40 %
